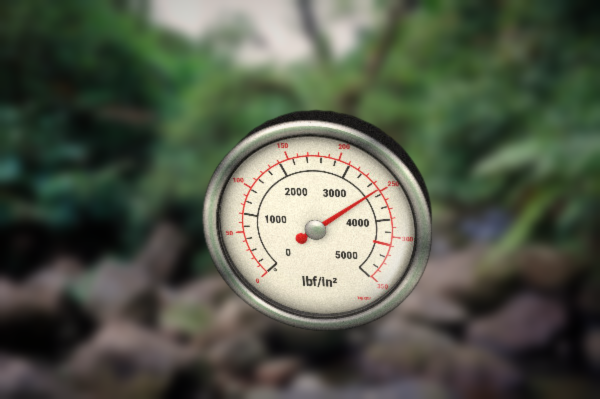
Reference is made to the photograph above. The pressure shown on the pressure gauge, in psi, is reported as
3500 psi
